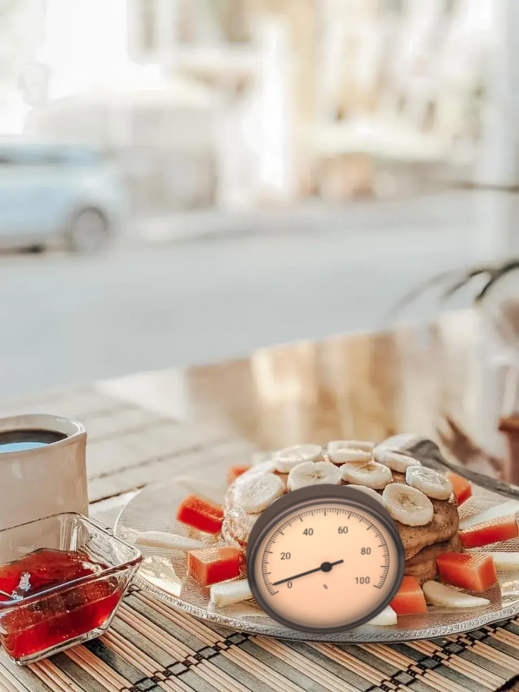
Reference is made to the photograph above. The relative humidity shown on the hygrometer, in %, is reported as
5 %
